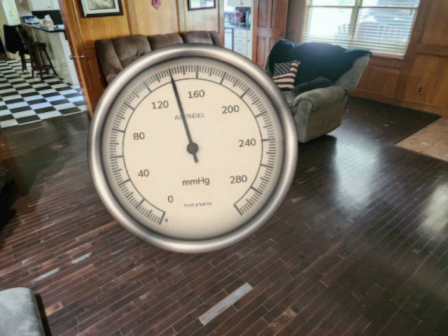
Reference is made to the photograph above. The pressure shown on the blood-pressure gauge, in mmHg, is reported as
140 mmHg
